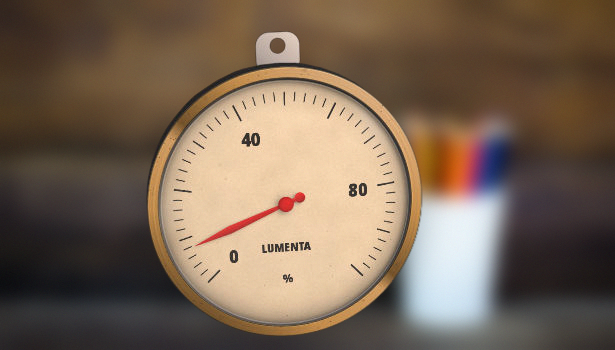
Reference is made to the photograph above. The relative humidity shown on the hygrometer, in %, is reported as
8 %
